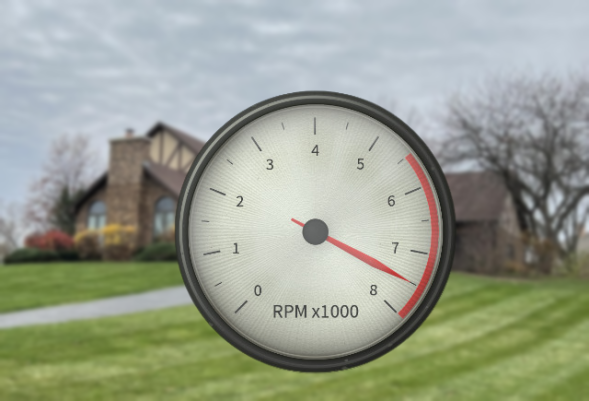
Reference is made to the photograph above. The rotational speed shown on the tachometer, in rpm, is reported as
7500 rpm
